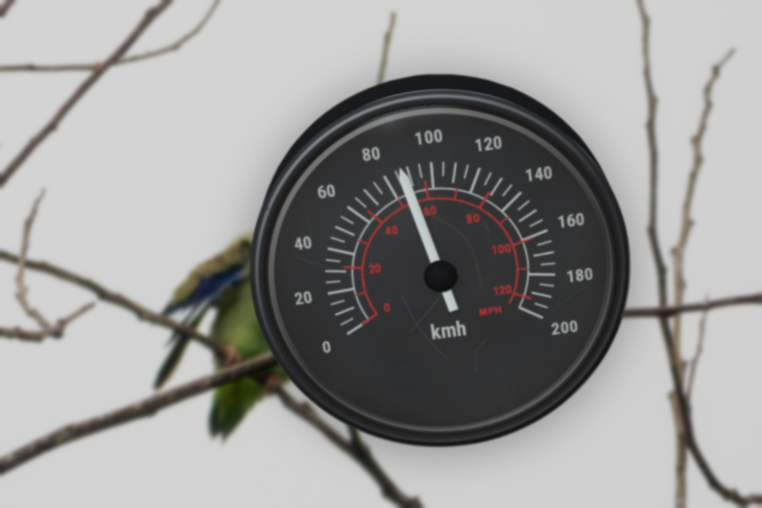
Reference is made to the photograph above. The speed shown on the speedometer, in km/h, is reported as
87.5 km/h
